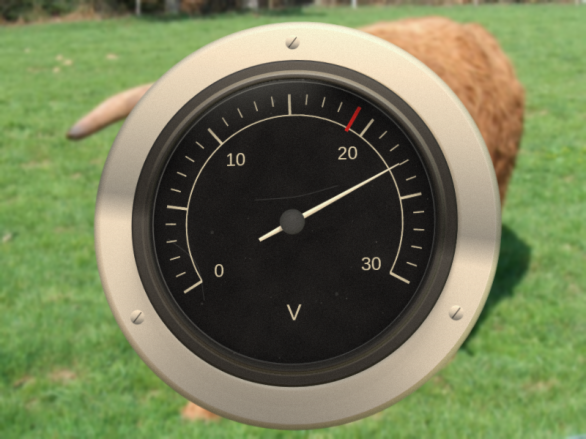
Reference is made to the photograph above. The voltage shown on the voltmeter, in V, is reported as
23 V
